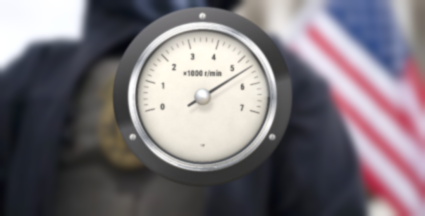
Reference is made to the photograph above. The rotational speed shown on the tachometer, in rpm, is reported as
5400 rpm
